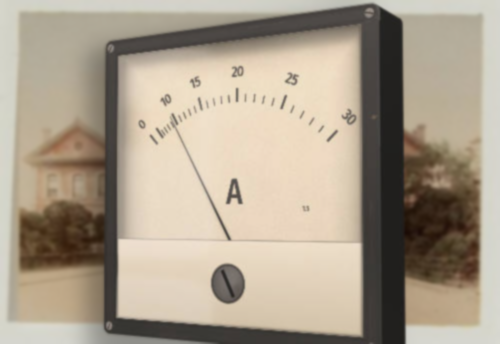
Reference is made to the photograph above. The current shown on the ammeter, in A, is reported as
10 A
